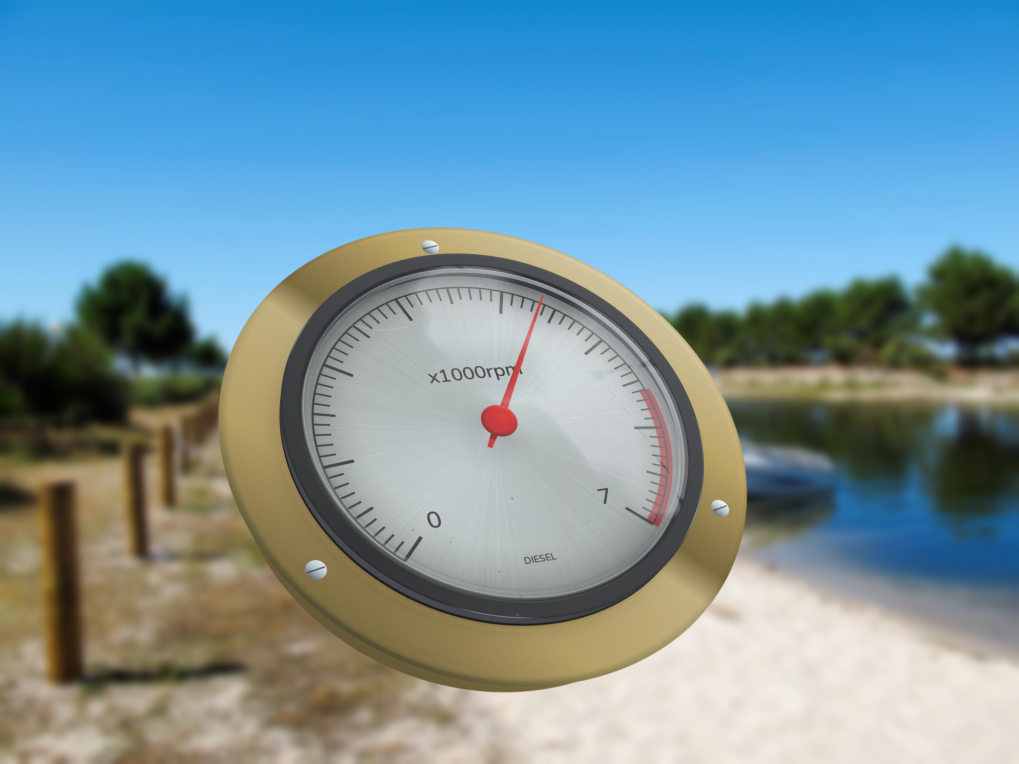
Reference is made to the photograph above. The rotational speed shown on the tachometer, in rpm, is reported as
4350 rpm
